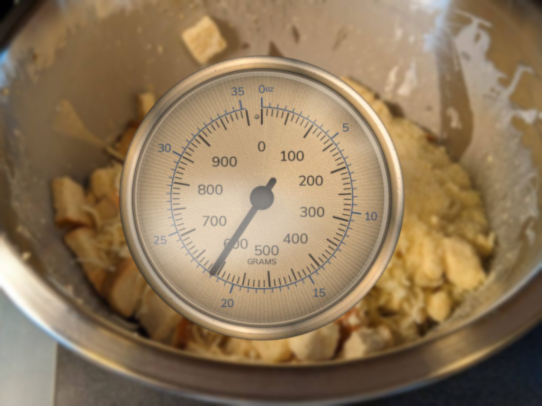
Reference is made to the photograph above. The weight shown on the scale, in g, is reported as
610 g
